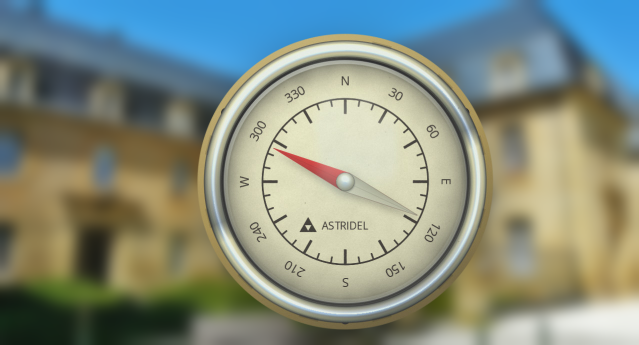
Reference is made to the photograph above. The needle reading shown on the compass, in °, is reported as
295 °
